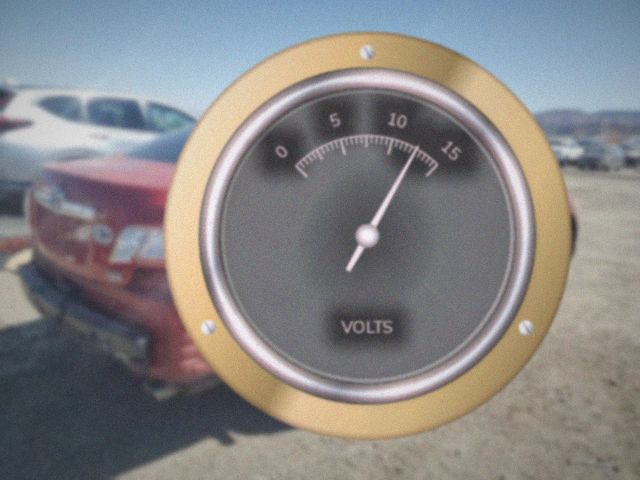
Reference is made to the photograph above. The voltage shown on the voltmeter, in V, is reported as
12.5 V
